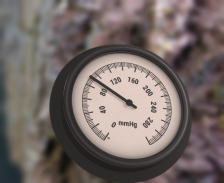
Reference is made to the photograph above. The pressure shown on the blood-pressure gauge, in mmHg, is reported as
90 mmHg
